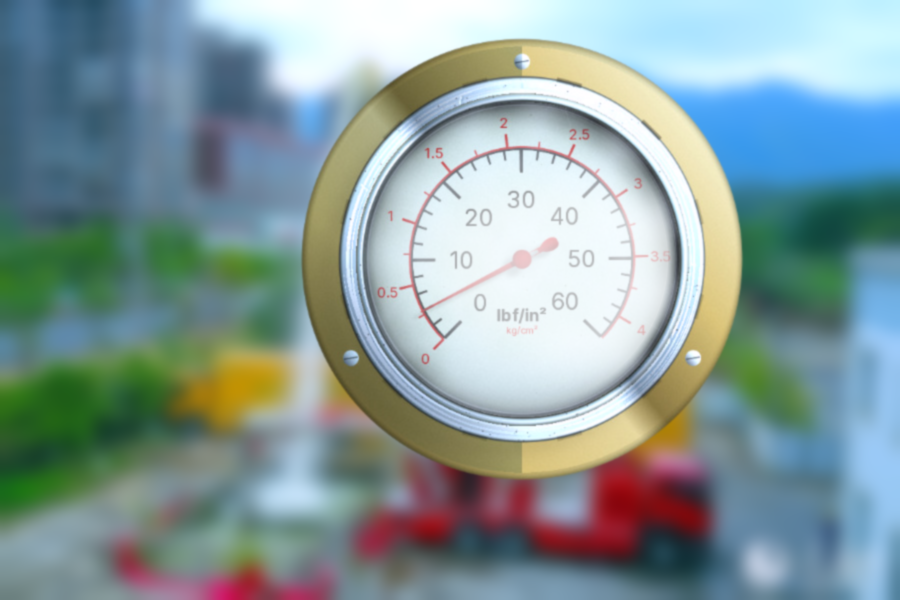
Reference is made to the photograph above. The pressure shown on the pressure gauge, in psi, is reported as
4 psi
